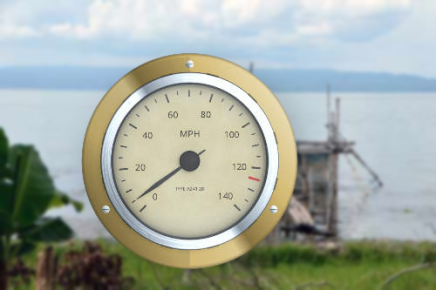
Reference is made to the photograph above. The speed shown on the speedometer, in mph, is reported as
5 mph
